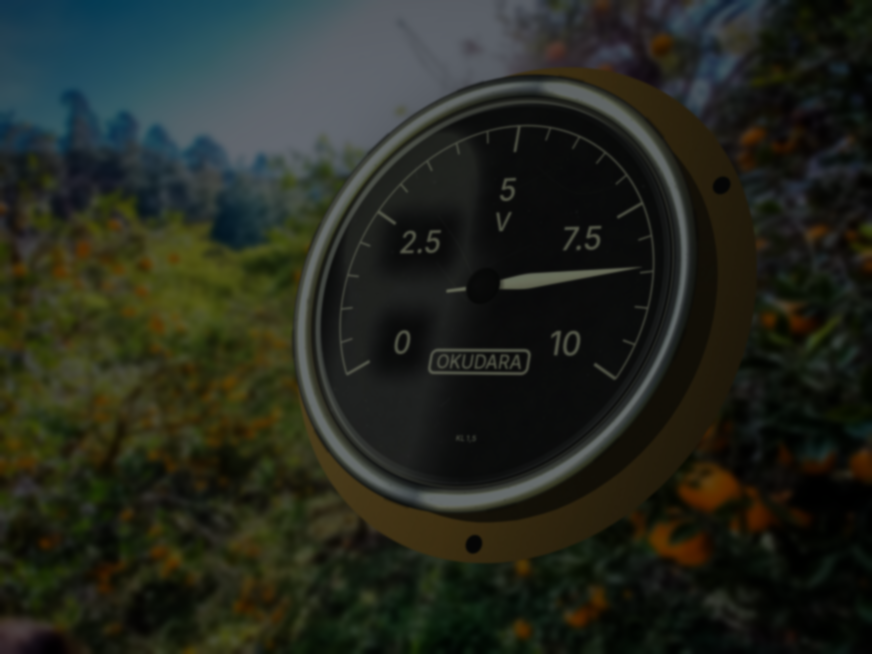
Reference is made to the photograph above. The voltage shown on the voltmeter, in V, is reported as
8.5 V
